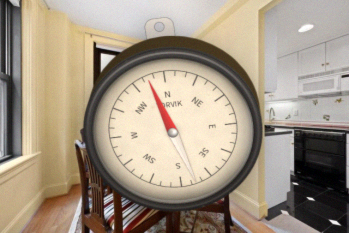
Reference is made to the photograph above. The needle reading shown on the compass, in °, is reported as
345 °
